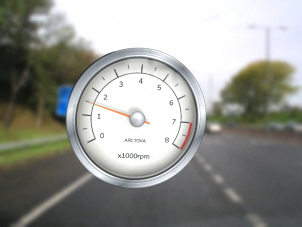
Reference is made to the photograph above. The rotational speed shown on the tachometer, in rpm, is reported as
1500 rpm
